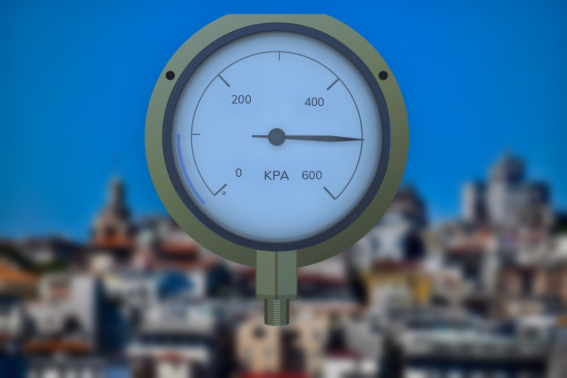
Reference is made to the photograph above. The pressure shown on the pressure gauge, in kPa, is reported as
500 kPa
